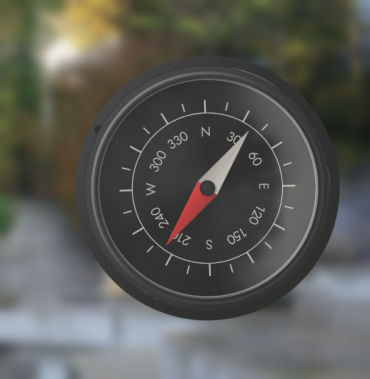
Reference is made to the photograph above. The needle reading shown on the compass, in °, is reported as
217.5 °
